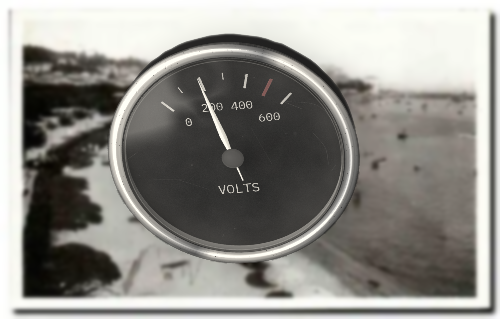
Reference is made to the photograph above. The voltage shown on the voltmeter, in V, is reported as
200 V
